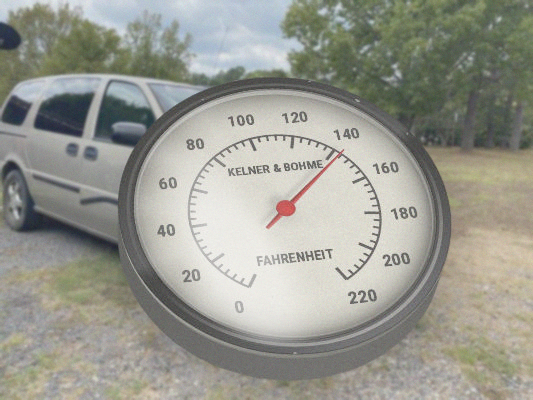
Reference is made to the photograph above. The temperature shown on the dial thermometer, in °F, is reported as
144 °F
